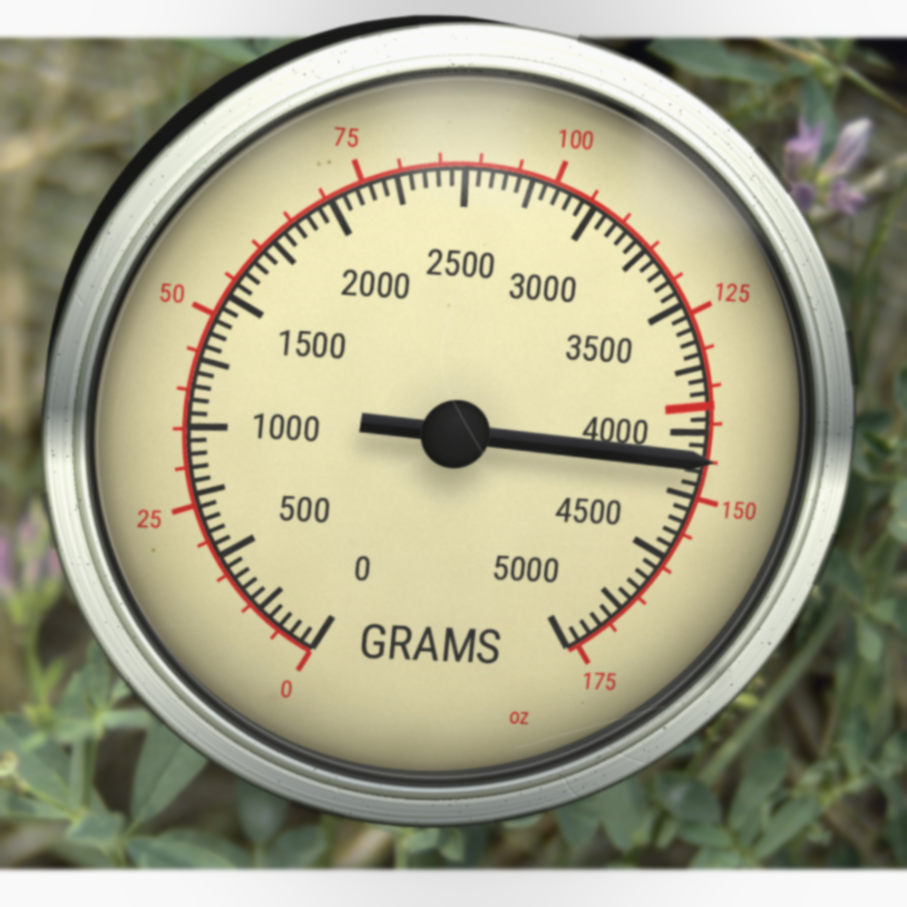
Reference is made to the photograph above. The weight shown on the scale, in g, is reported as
4100 g
